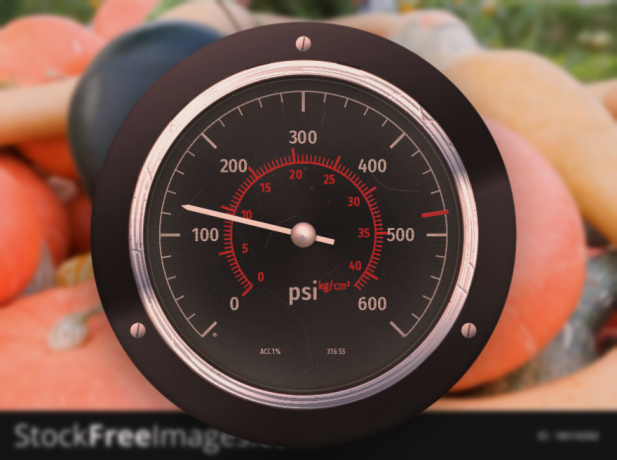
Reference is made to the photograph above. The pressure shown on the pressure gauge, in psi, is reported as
130 psi
